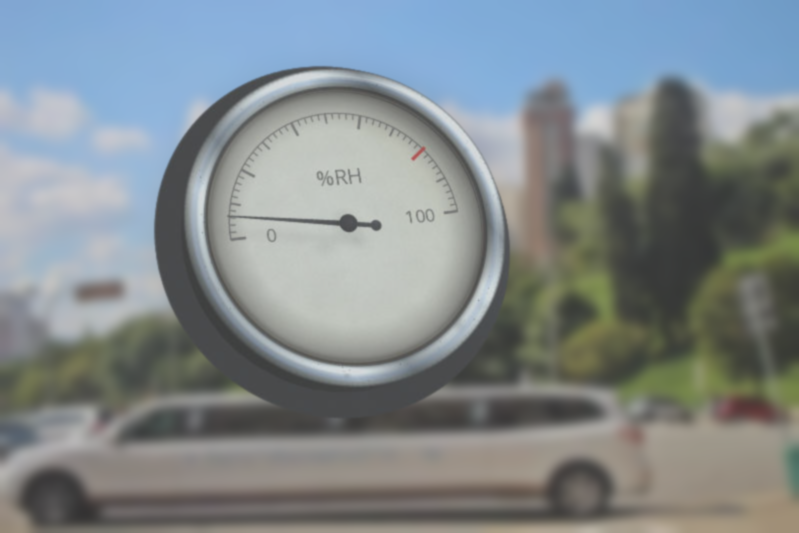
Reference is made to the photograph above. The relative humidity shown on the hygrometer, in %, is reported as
6 %
